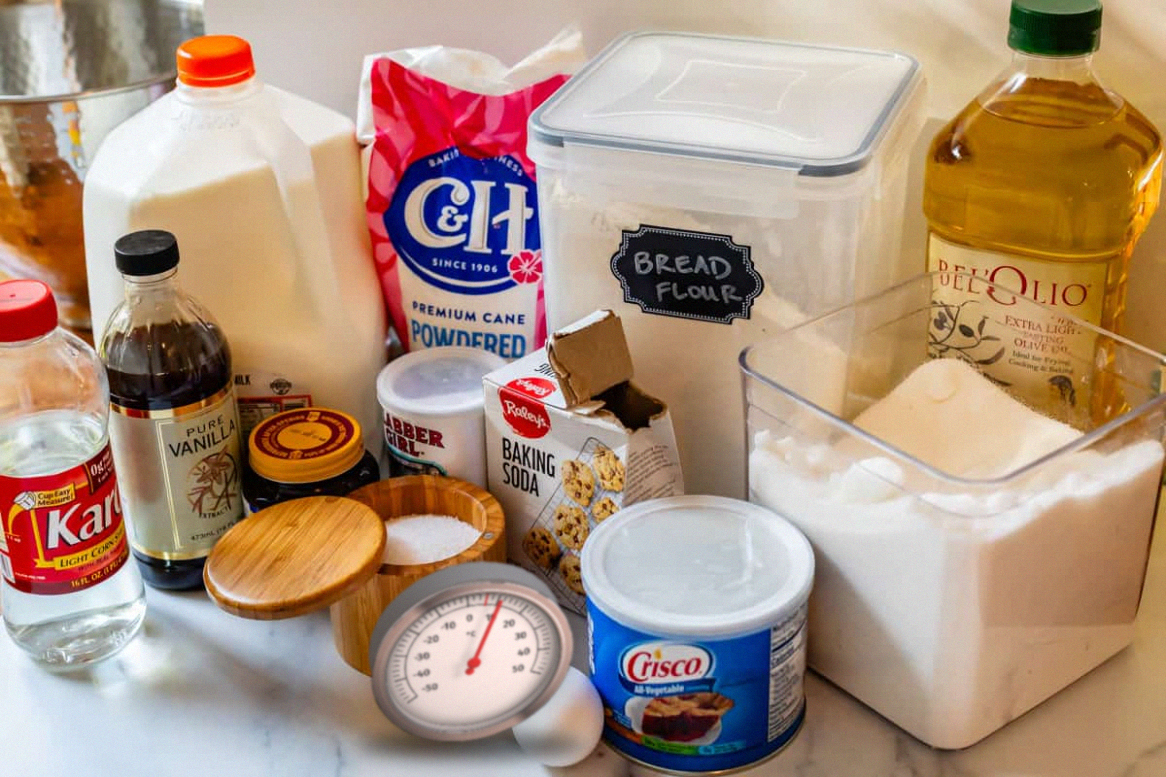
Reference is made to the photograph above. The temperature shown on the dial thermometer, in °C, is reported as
10 °C
